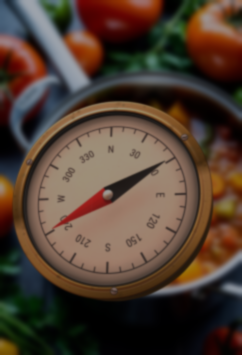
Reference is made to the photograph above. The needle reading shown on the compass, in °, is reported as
240 °
